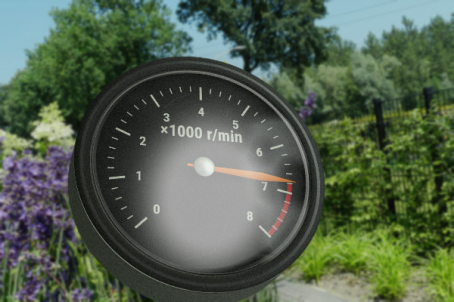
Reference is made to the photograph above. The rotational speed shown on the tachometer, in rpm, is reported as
6800 rpm
